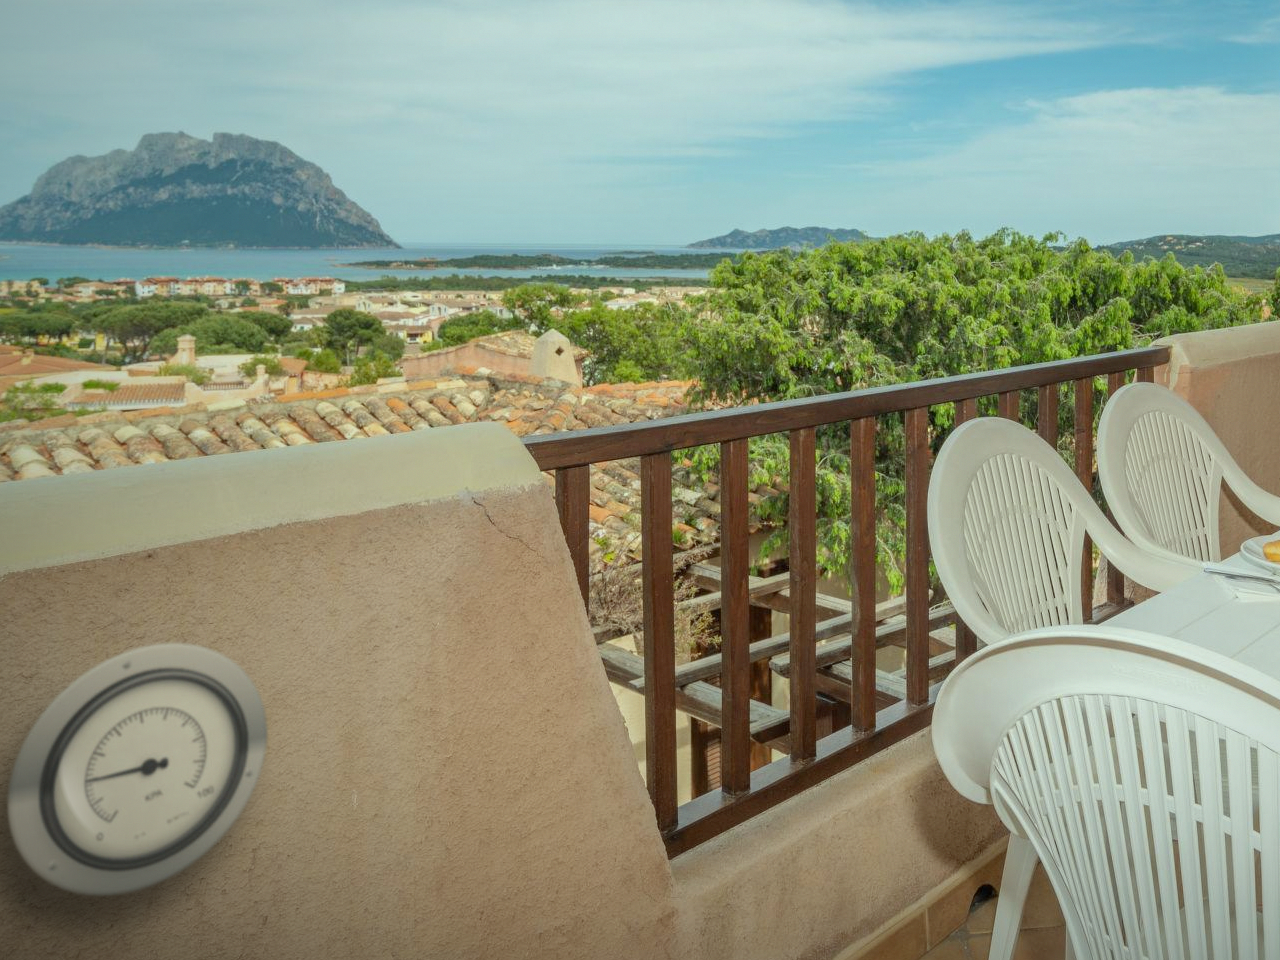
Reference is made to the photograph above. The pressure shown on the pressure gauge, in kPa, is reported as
20 kPa
